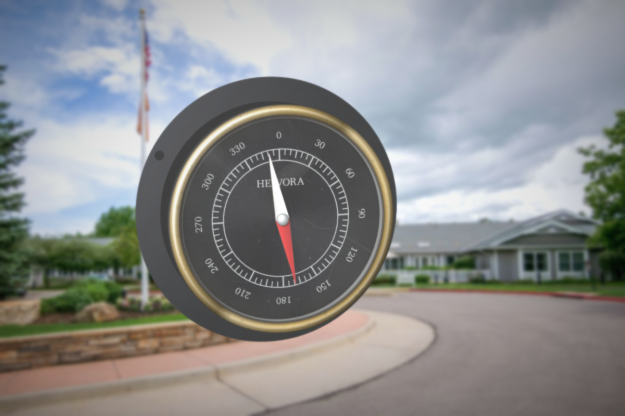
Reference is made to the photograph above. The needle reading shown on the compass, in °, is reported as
170 °
